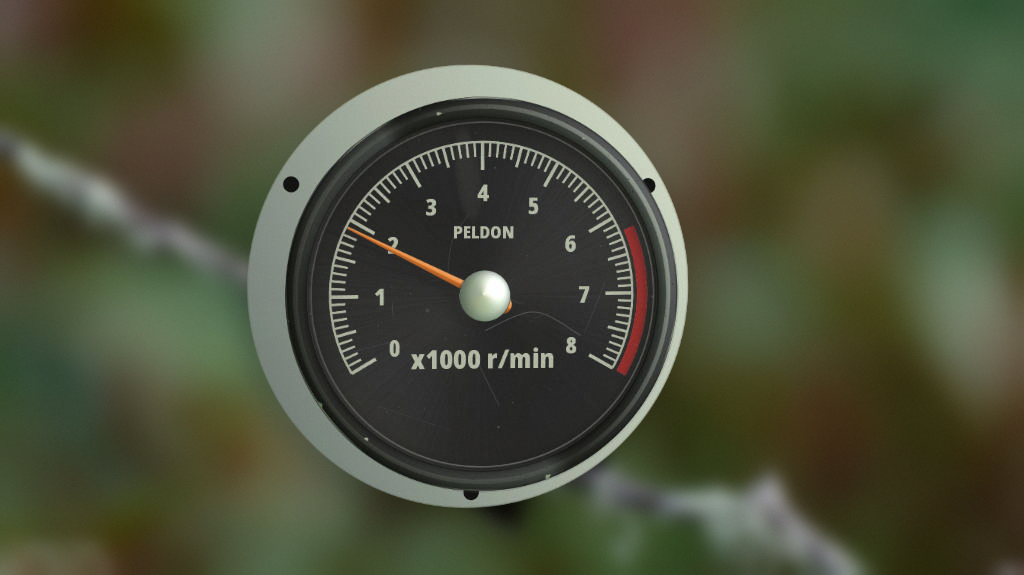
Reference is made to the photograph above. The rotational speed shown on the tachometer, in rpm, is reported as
1900 rpm
